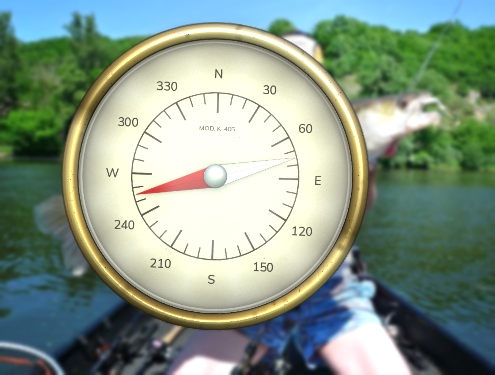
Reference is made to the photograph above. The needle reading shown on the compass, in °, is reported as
255 °
